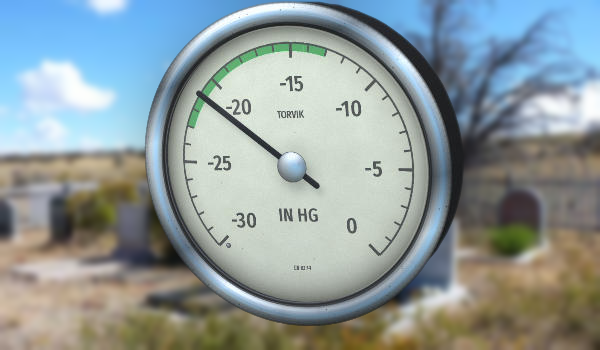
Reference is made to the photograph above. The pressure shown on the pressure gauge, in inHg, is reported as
-21 inHg
